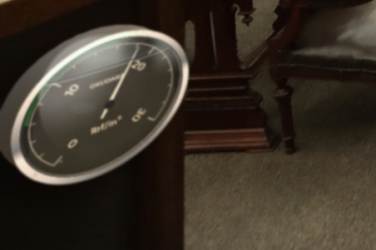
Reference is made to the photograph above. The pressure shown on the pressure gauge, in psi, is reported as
18 psi
